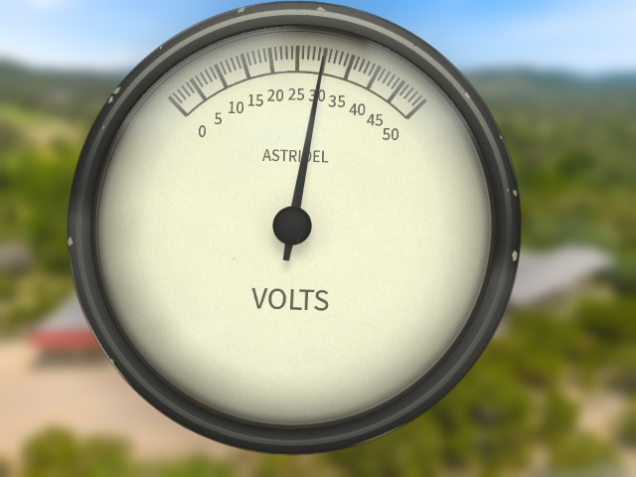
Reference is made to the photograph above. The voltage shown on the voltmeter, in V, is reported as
30 V
